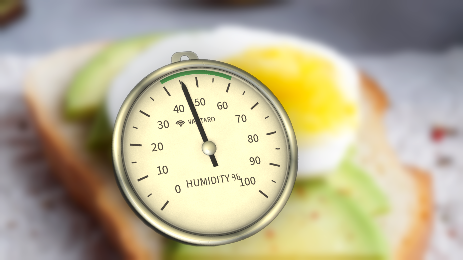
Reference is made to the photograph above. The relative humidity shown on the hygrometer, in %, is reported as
45 %
